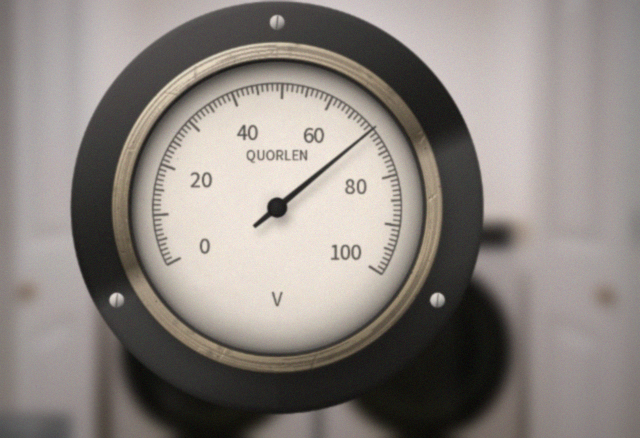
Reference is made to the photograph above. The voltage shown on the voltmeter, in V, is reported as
70 V
